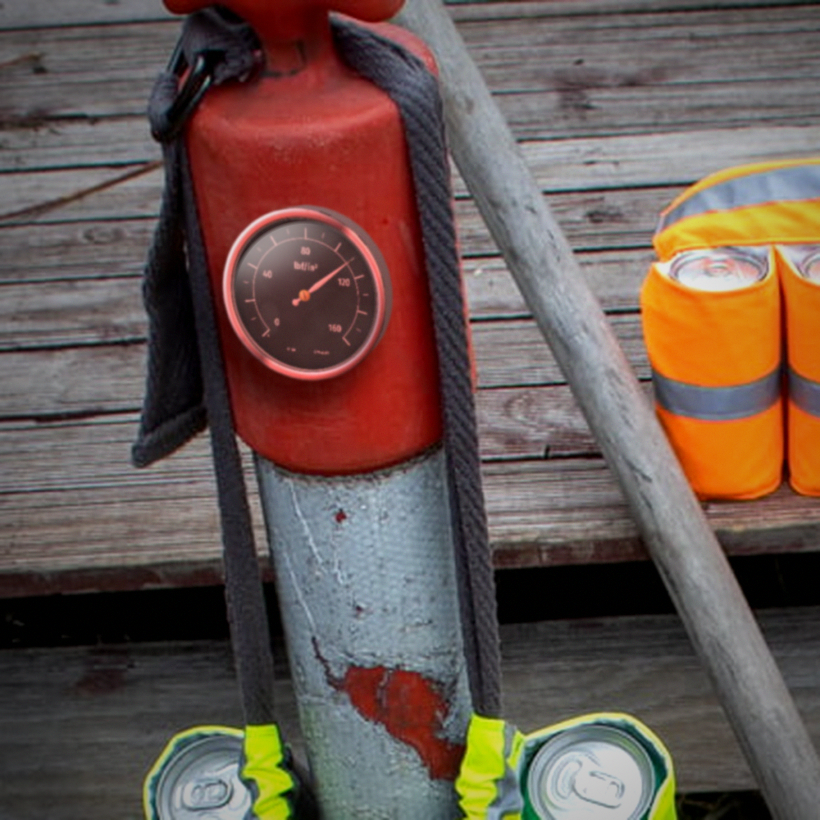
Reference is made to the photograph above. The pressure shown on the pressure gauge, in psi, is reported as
110 psi
